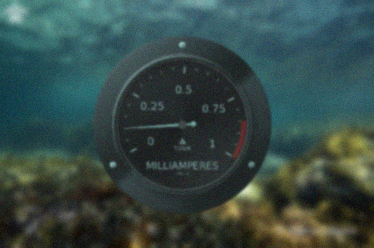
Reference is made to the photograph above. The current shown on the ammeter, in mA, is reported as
0.1 mA
